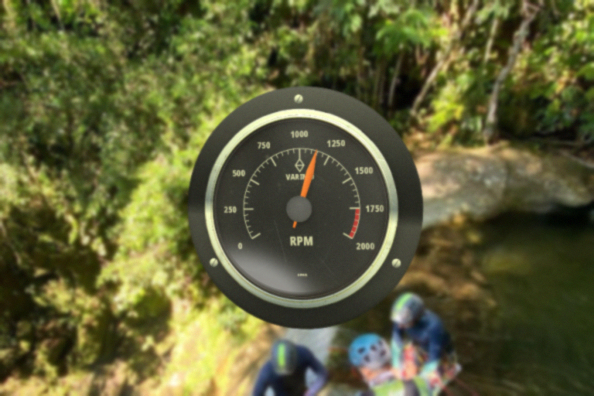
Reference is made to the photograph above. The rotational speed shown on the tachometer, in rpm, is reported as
1150 rpm
